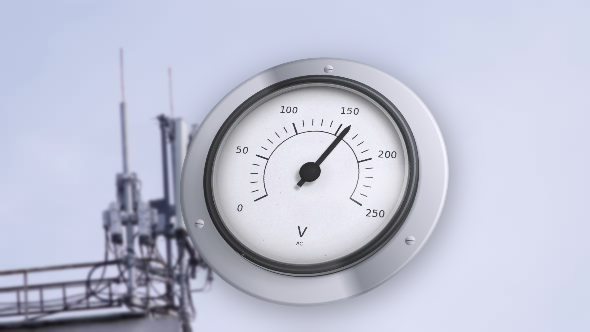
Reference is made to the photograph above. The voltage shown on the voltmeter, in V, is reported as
160 V
